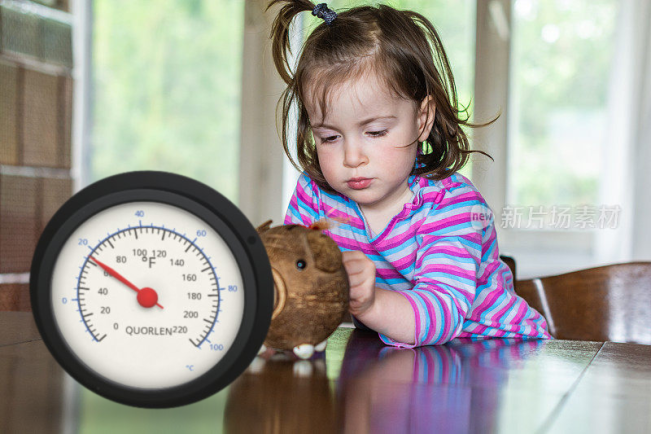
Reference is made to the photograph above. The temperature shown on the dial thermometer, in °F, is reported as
64 °F
